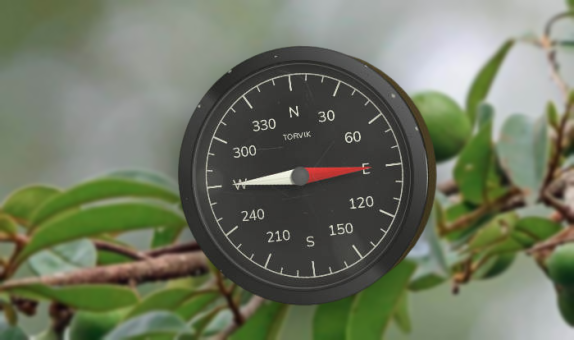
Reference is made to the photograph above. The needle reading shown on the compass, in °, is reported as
90 °
